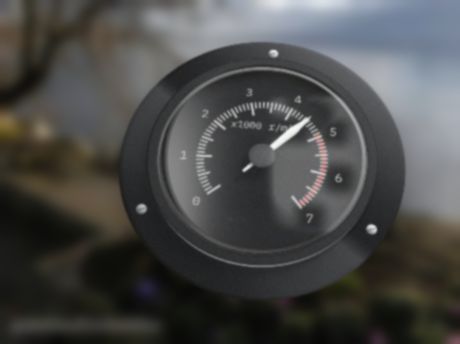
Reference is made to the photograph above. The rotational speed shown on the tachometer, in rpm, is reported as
4500 rpm
